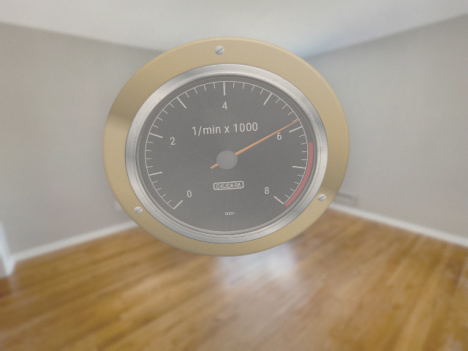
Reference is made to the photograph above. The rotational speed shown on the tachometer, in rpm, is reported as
5800 rpm
